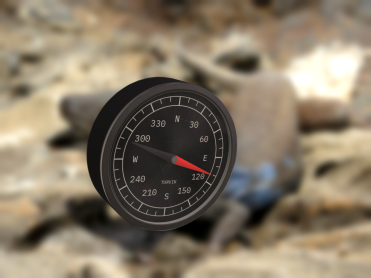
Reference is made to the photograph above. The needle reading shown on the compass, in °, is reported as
110 °
